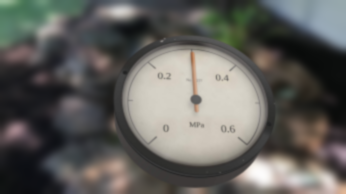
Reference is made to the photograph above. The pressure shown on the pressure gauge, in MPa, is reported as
0.3 MPa
